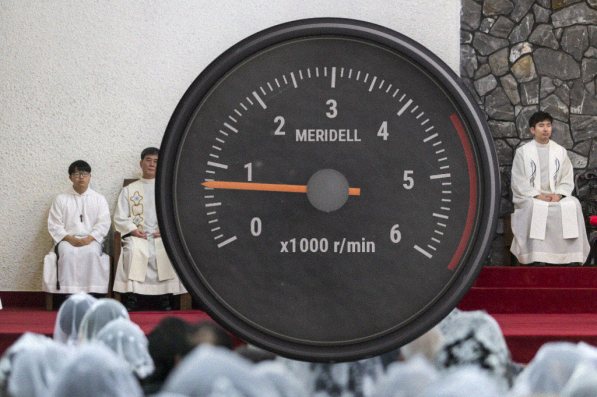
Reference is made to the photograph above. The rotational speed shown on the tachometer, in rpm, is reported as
750 rpm
